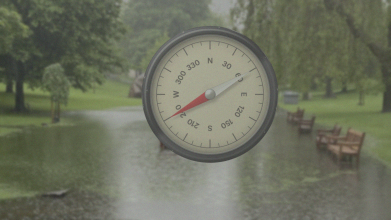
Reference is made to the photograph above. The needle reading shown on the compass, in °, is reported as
240 °
